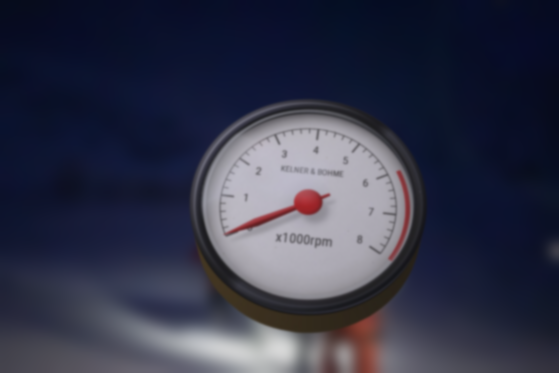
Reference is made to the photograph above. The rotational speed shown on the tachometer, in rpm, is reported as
0 rpm
